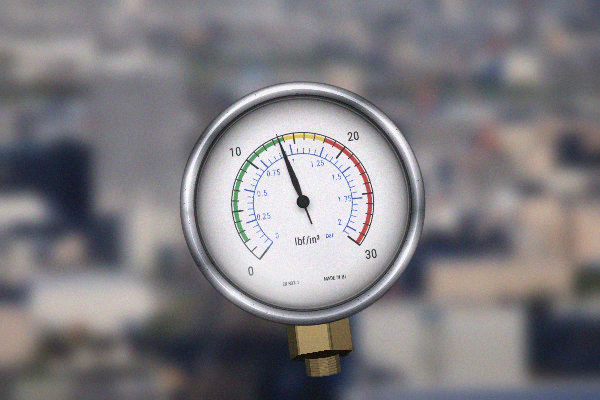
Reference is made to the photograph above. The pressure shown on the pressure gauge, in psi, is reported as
13.5 psi
